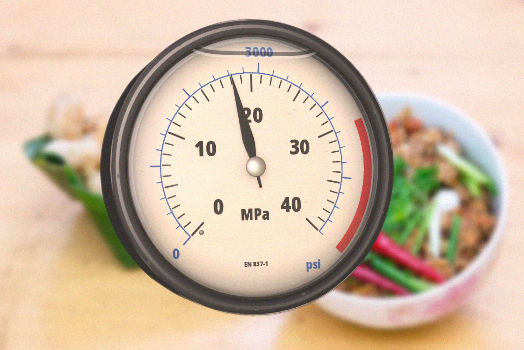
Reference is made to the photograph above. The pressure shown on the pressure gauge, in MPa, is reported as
18 MPa
